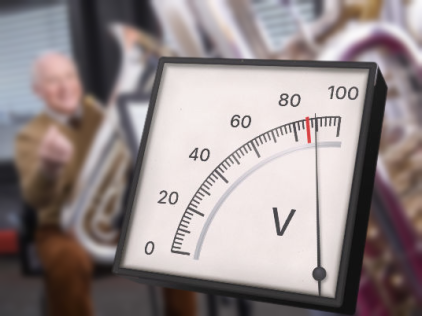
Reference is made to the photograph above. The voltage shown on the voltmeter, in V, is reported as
90 V
